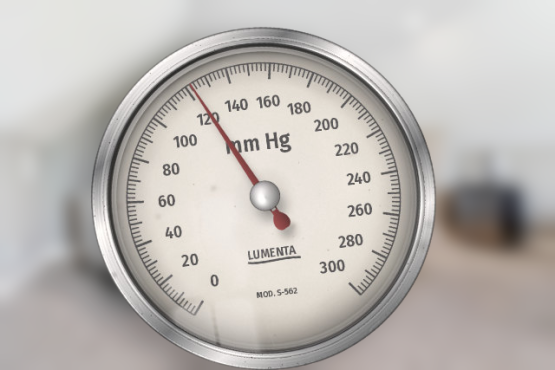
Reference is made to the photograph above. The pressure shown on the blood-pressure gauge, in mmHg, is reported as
122 mmHg
